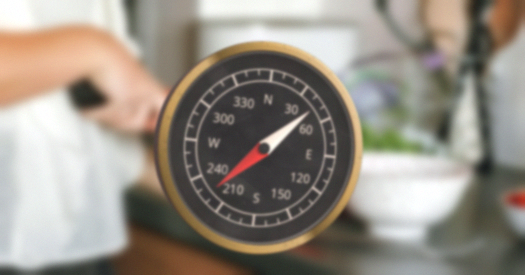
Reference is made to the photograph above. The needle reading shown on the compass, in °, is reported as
225 °
